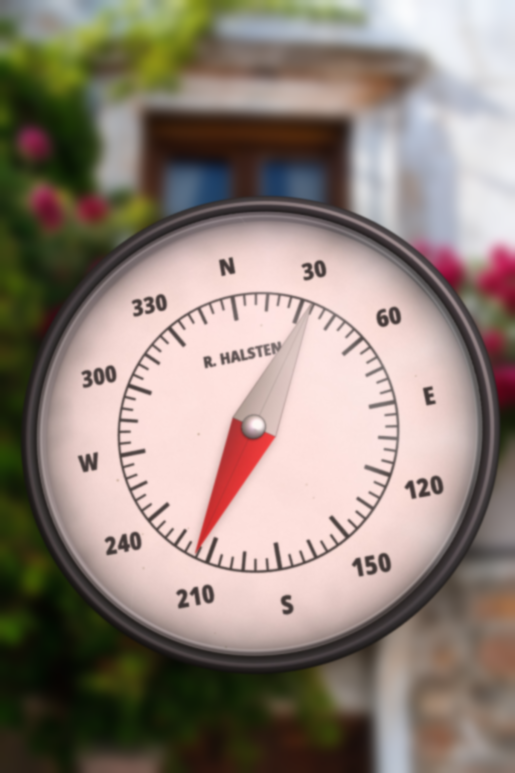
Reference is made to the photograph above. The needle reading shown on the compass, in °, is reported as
215 °
